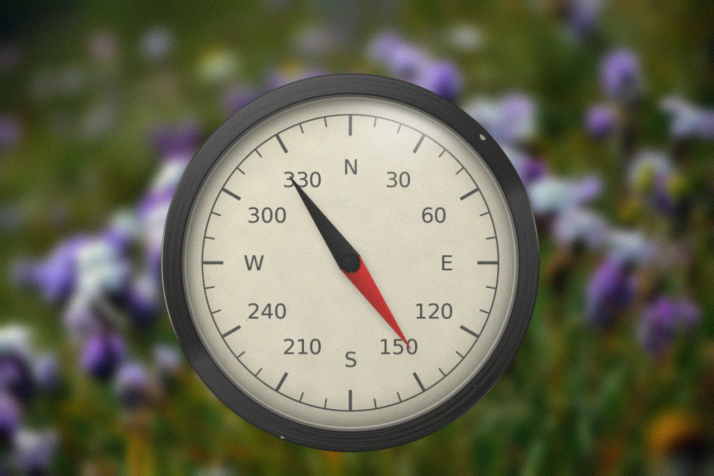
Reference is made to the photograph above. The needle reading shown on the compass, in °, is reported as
145 °
